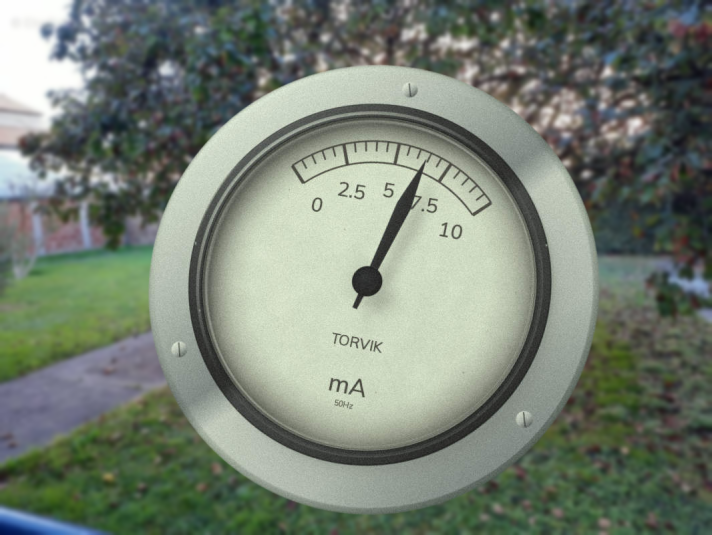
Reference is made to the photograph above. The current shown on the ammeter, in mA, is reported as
6.5 mA
